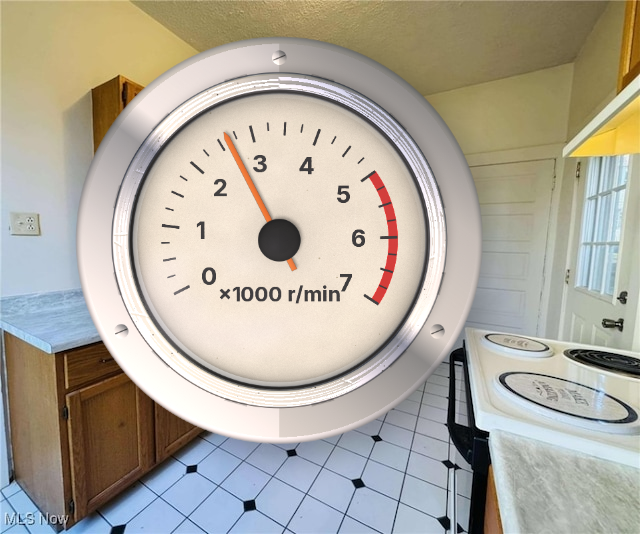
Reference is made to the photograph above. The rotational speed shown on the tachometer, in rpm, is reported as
2625 rpm
